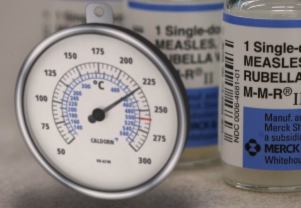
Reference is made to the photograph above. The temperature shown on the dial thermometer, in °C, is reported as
225 °C
